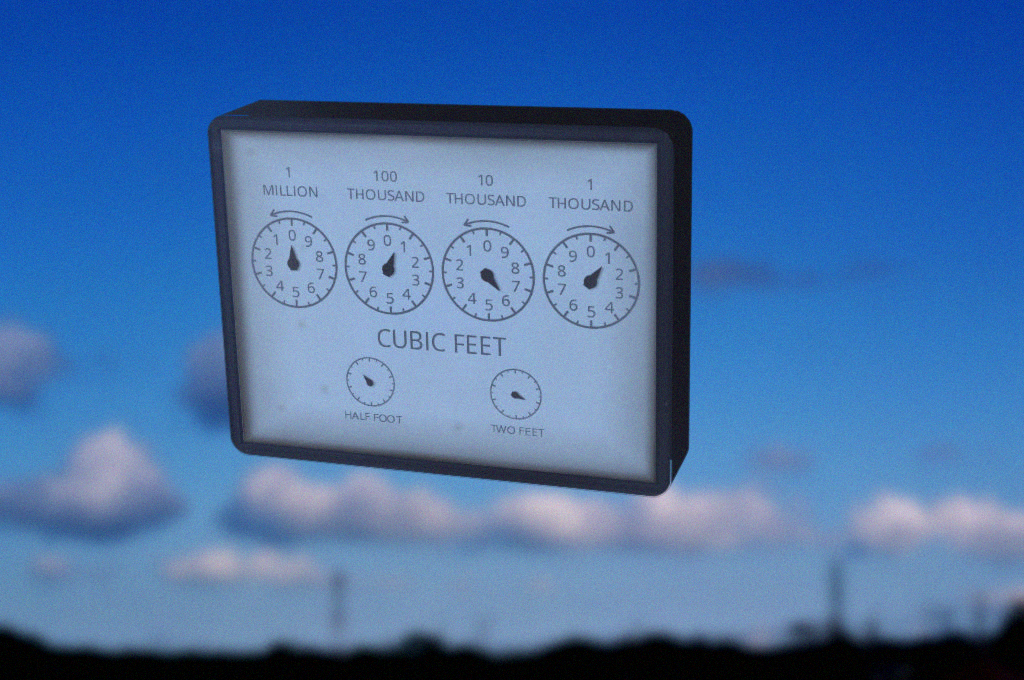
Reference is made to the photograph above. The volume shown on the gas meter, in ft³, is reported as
6100 ft³
